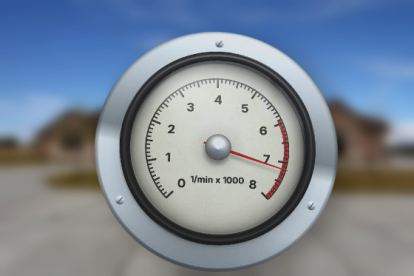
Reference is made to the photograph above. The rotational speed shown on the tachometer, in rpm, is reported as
7200 rpm
